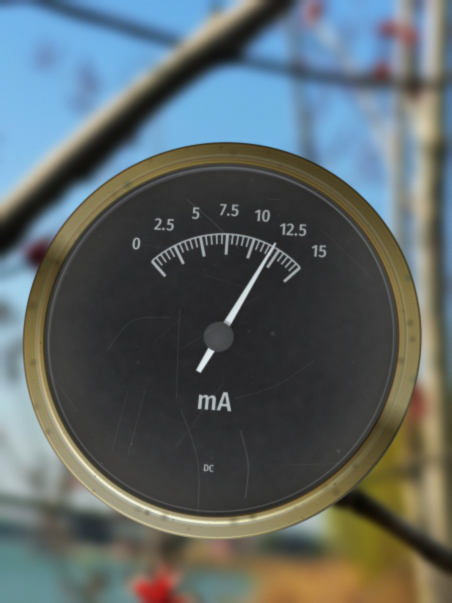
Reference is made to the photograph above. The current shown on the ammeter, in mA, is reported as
12 mA
